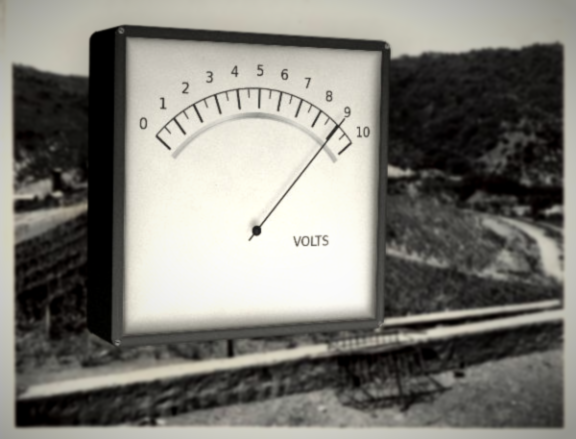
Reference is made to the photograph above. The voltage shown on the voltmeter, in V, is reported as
9 V
